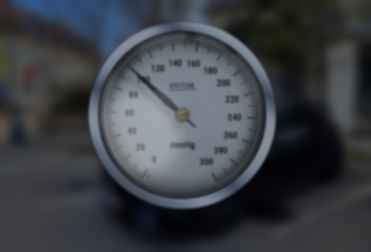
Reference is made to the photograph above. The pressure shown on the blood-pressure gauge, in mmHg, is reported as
100 mmHg
